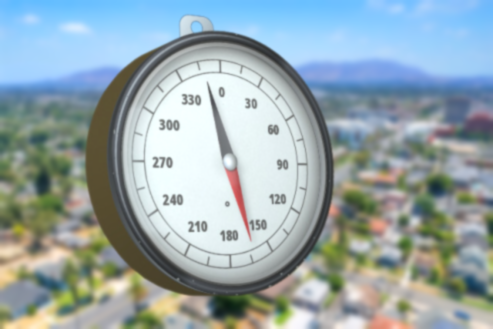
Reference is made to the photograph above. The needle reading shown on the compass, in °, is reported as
165 °
